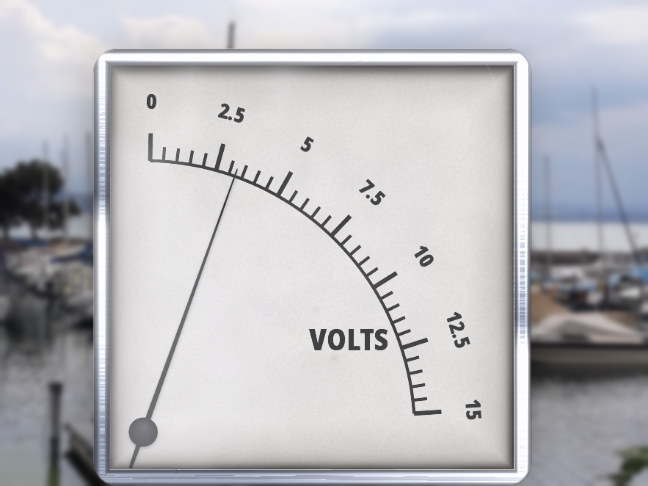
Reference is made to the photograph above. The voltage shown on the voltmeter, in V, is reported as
3.25 V
